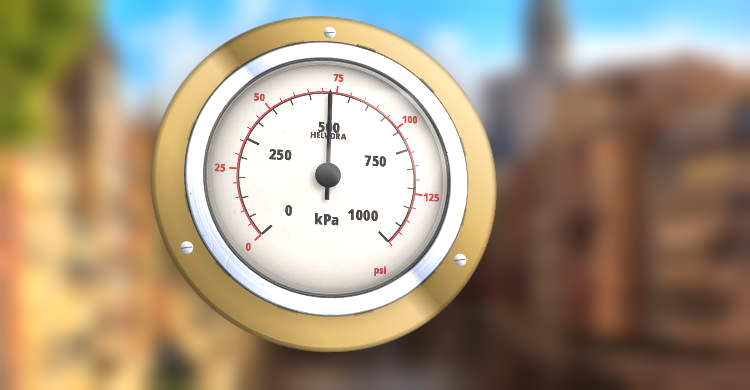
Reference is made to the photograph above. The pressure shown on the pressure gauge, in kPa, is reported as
500 kPa
